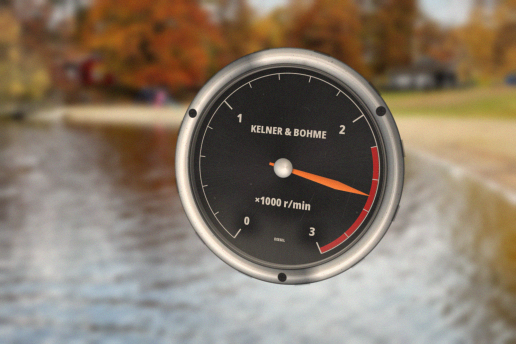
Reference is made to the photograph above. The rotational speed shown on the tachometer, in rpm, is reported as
2500 rpm
